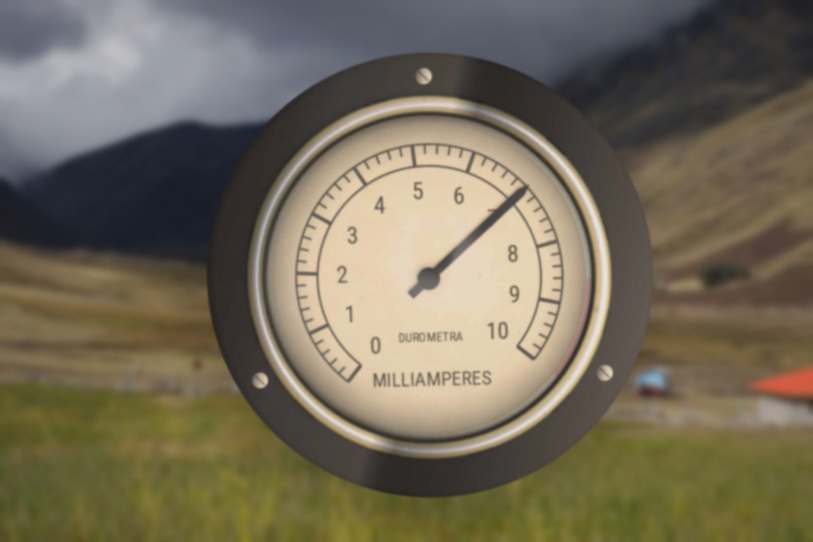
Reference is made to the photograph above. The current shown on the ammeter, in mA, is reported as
7 mA
